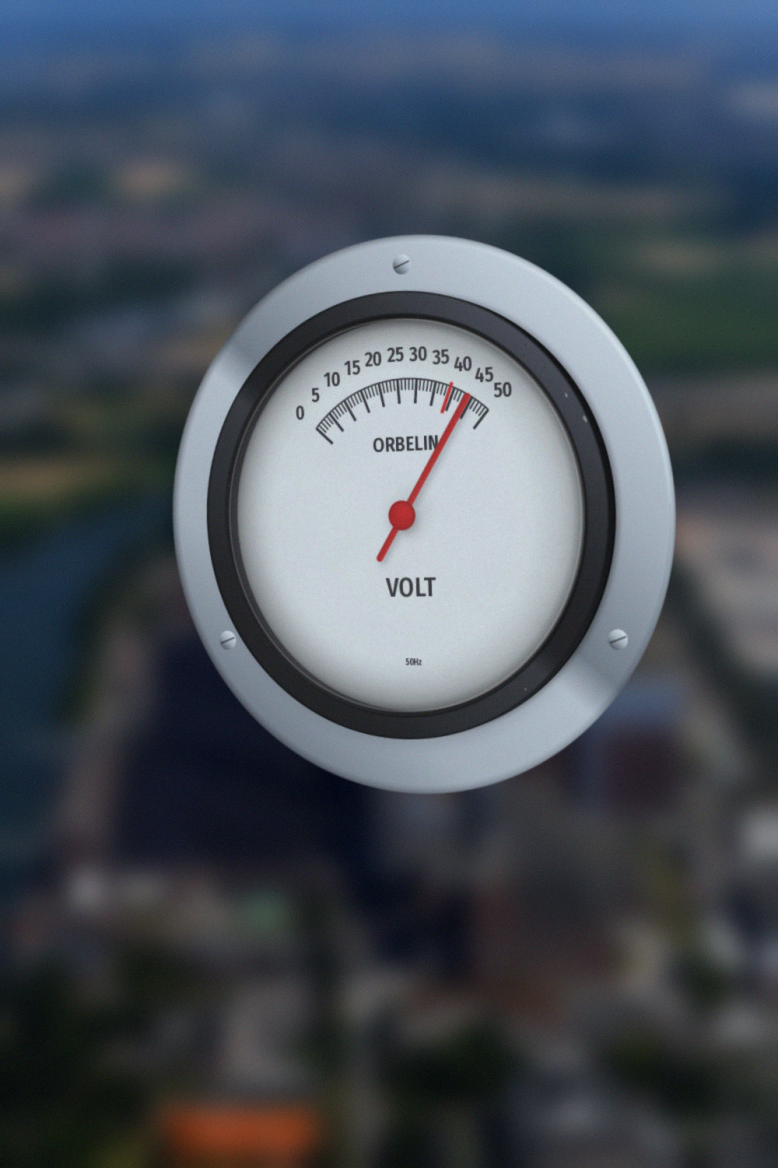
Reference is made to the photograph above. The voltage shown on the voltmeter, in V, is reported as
45 V
